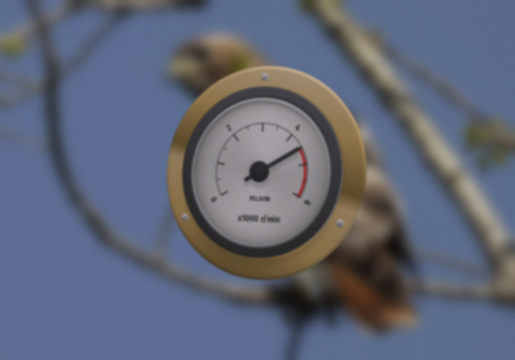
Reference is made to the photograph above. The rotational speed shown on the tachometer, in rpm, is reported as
4500 rpm
